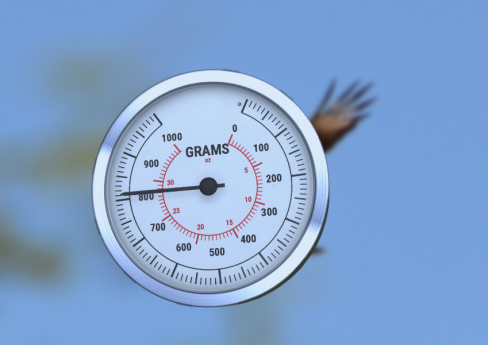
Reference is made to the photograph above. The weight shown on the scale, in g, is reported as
810 g
